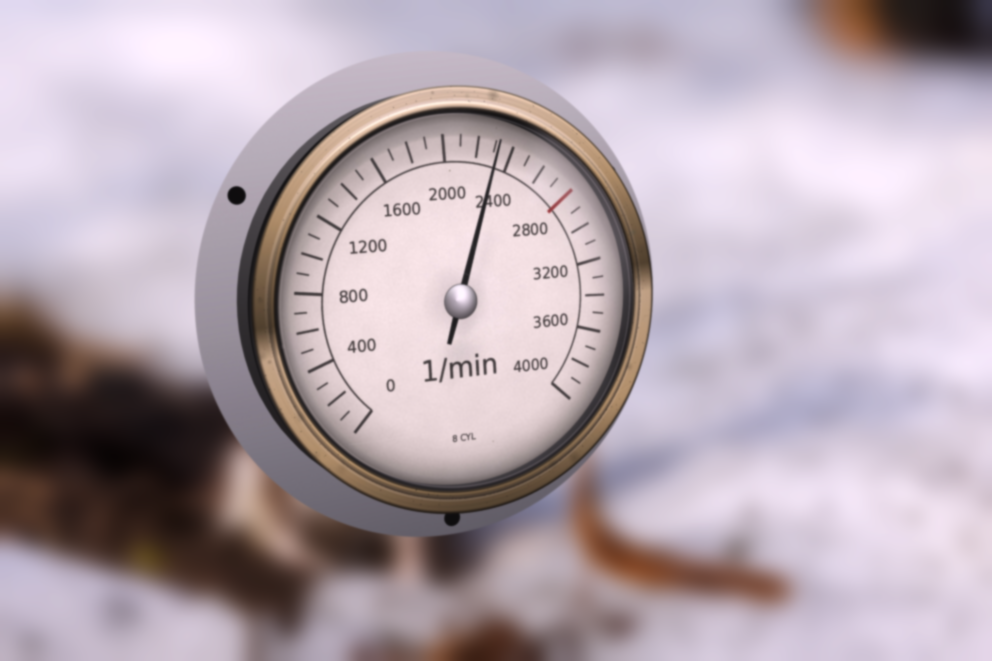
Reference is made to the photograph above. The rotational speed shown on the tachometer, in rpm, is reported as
2300 rpm
